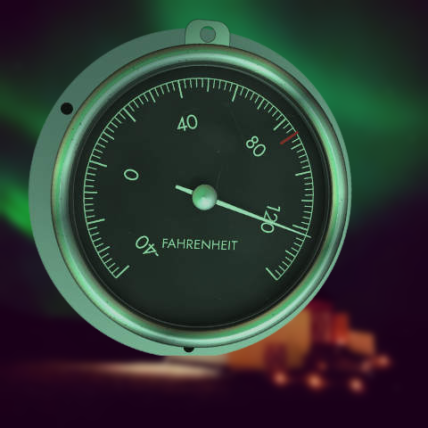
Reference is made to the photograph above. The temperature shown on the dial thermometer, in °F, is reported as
122 °F
